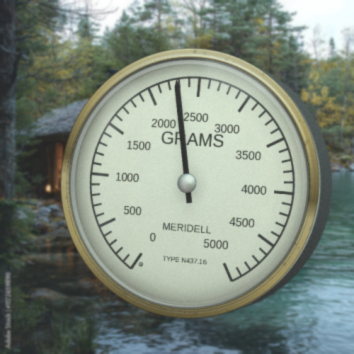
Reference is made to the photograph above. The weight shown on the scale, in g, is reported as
2300 g
